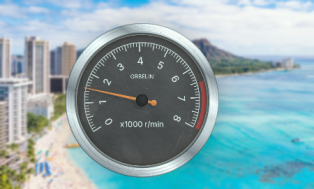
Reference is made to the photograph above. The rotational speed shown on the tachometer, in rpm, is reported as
1500 rpm
